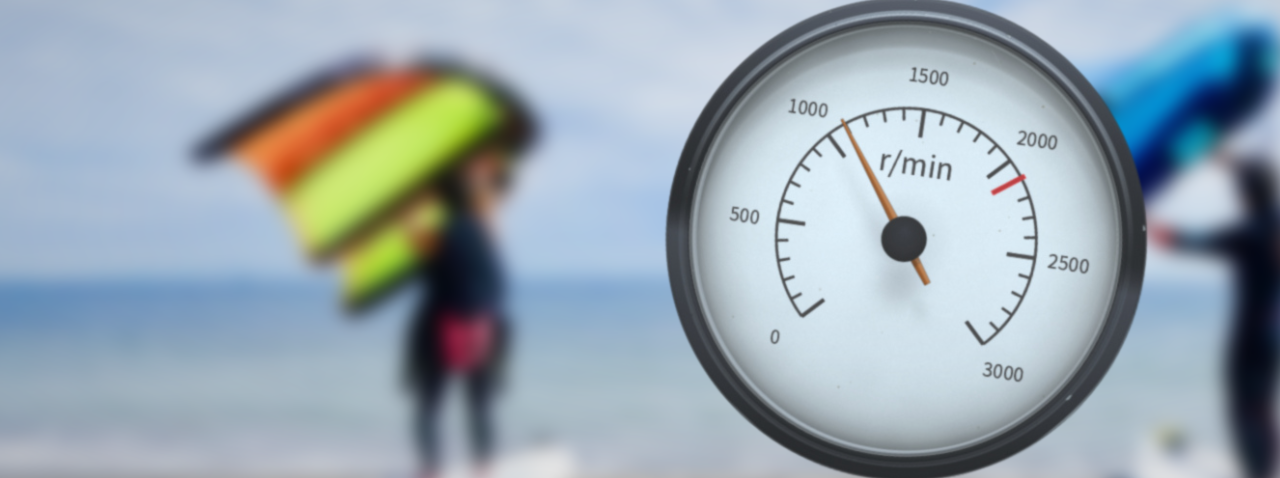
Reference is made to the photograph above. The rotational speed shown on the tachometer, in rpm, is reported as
1100 rpm
